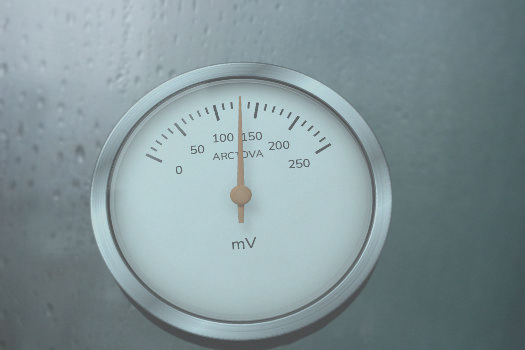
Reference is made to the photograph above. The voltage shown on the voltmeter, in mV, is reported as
130 mV
